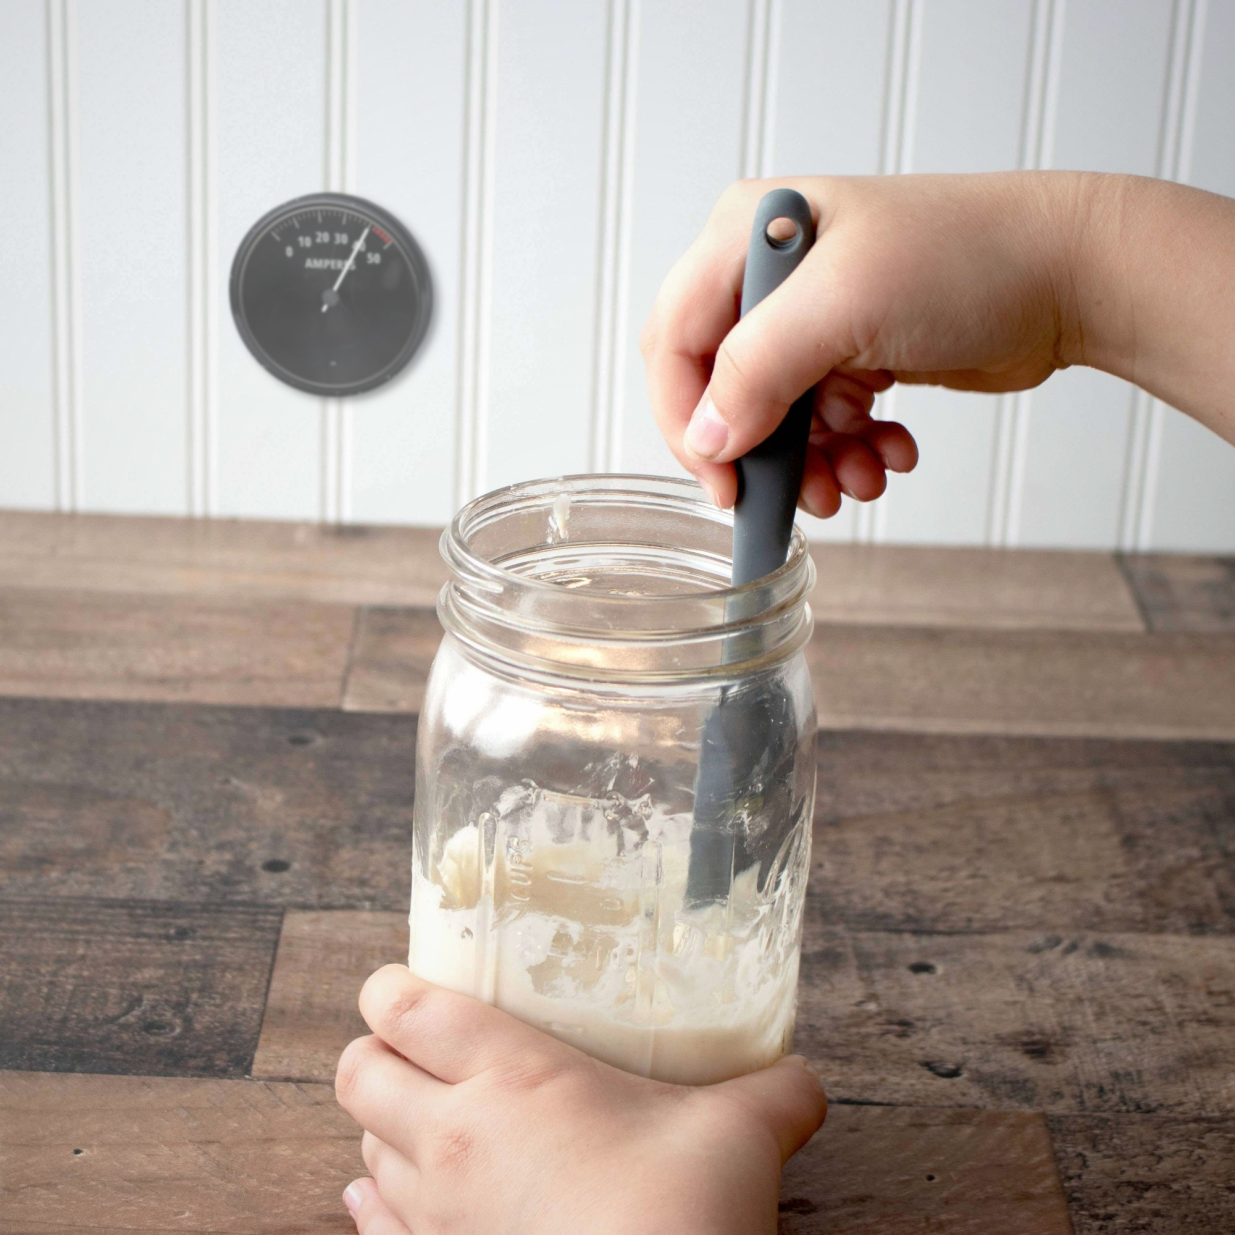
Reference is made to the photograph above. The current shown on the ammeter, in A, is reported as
40 A
